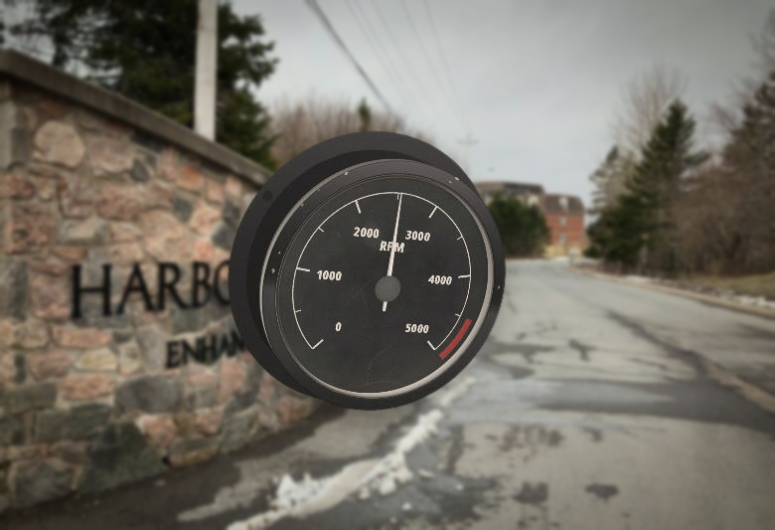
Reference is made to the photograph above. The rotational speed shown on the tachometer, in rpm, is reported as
2500 rpm
